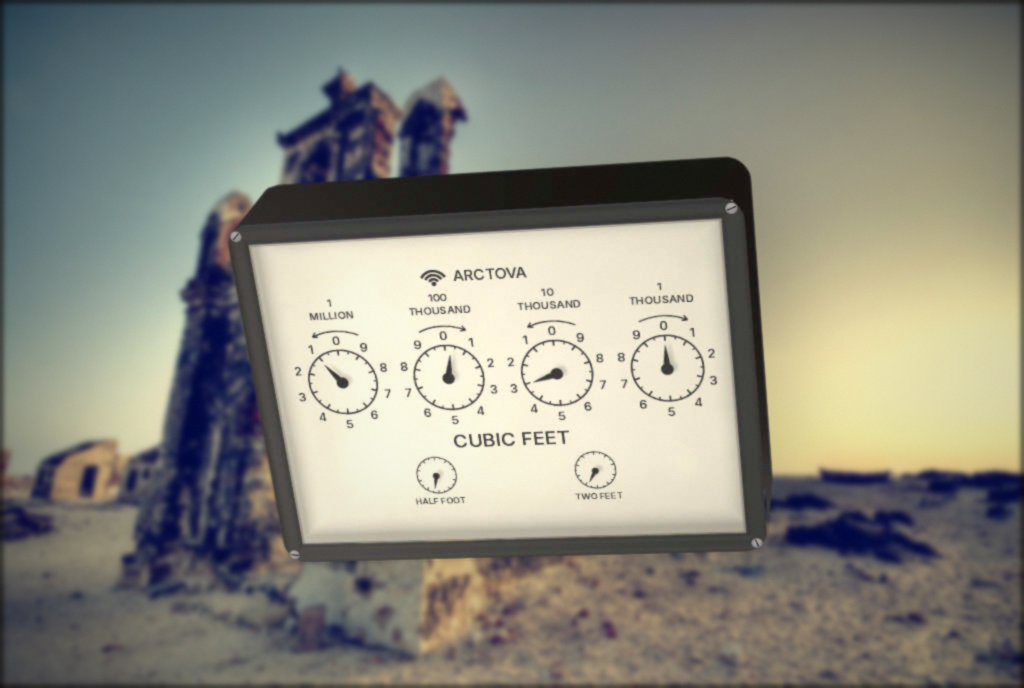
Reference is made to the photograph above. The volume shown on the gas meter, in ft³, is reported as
103000 ft³
